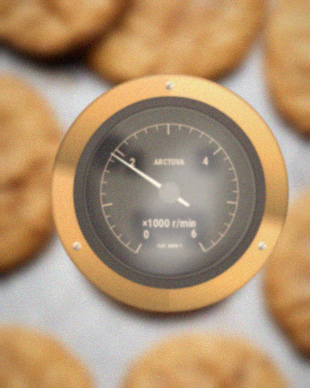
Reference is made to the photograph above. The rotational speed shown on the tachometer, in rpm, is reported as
1900 rpm
